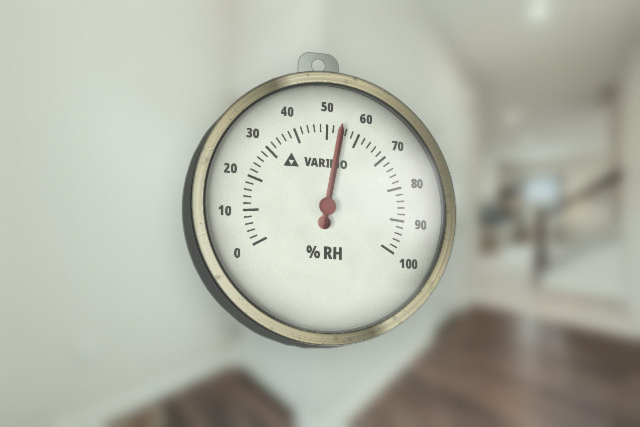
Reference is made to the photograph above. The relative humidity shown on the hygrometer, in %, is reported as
54 %
